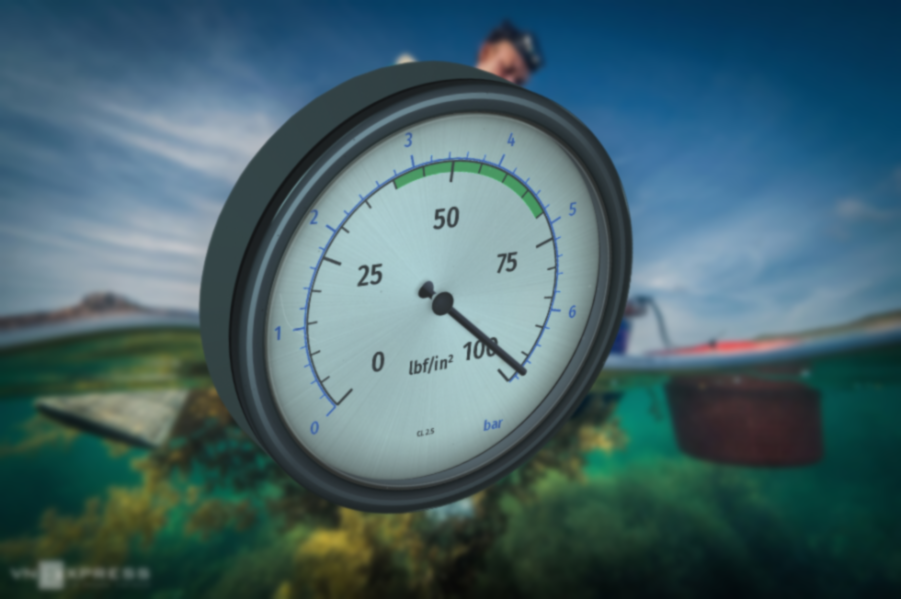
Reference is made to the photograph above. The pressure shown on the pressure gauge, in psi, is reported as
97.5 psi
